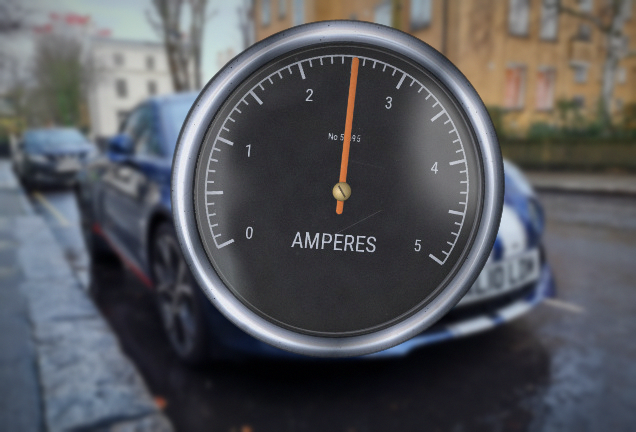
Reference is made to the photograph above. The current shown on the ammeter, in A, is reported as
2.5 A
